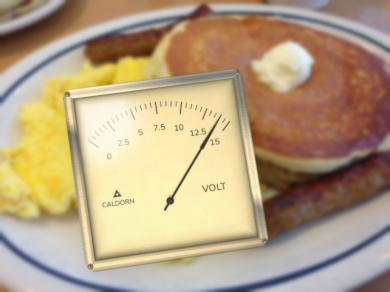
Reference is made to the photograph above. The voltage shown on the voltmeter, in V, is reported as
14 V
